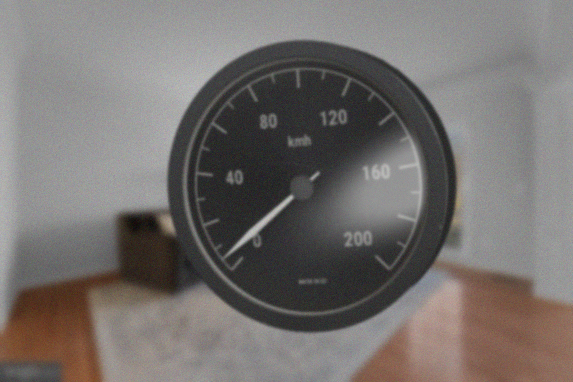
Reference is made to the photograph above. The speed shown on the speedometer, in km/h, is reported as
5 km/h
